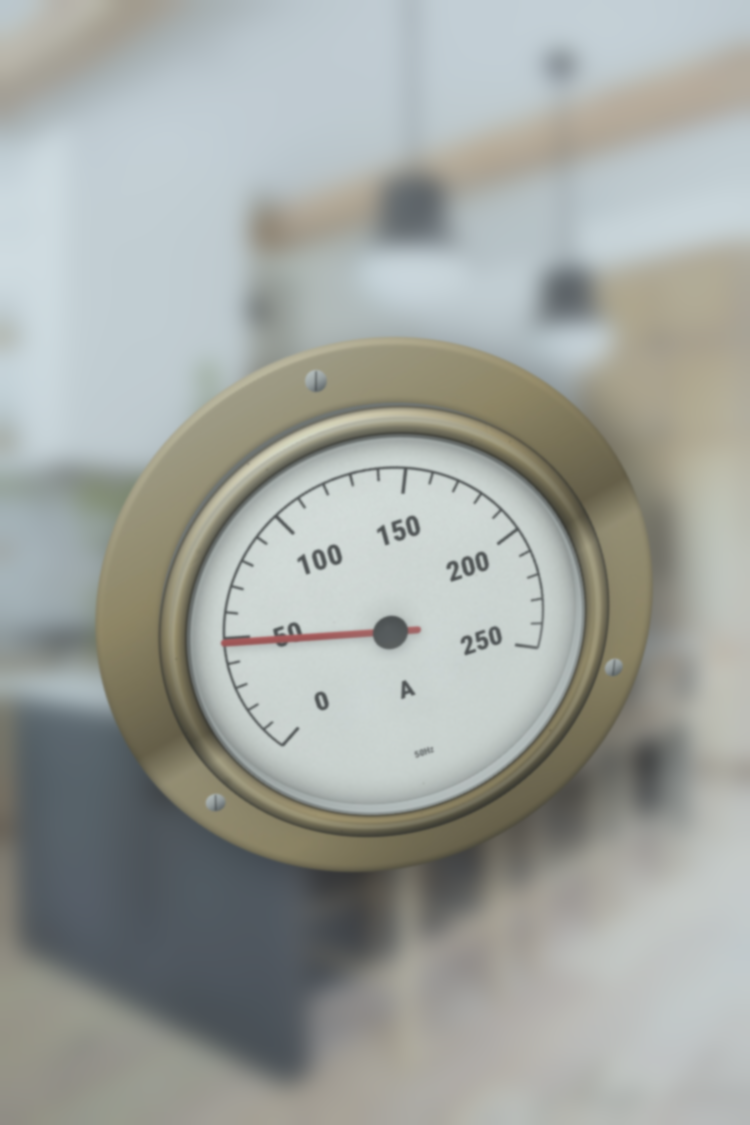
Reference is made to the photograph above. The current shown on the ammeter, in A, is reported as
50 A
